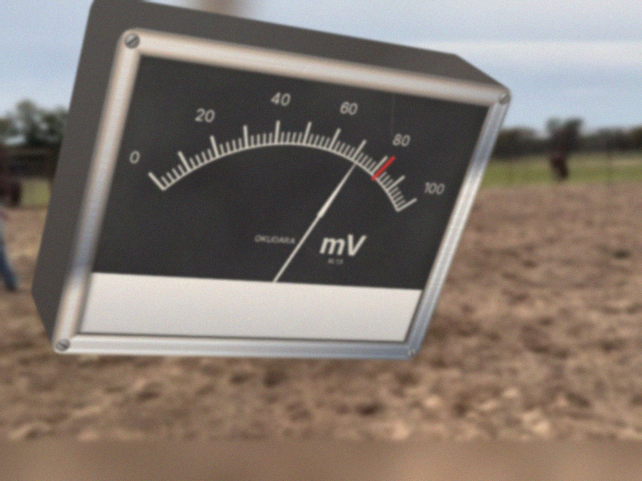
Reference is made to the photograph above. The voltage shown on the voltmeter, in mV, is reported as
70 mV
